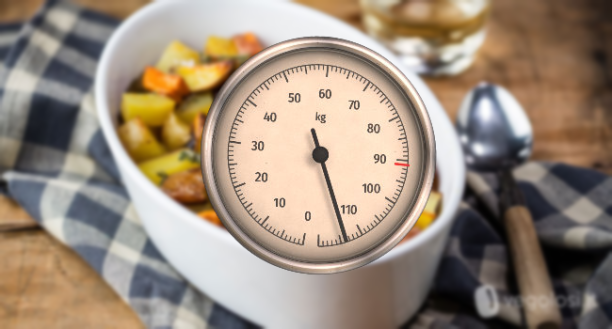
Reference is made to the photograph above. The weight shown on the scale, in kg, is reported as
114 kg
